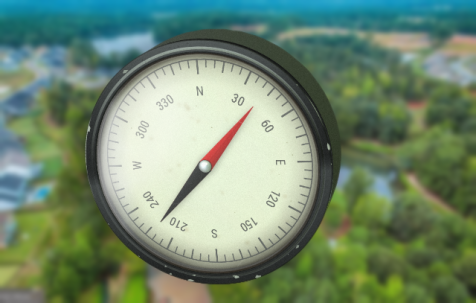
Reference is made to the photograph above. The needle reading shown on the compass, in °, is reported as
42.5 °
